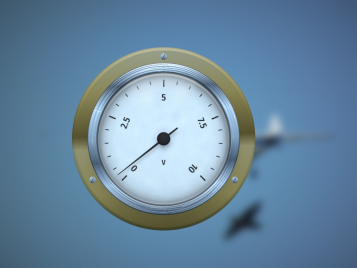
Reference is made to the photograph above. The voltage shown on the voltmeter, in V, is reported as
0.25 V
